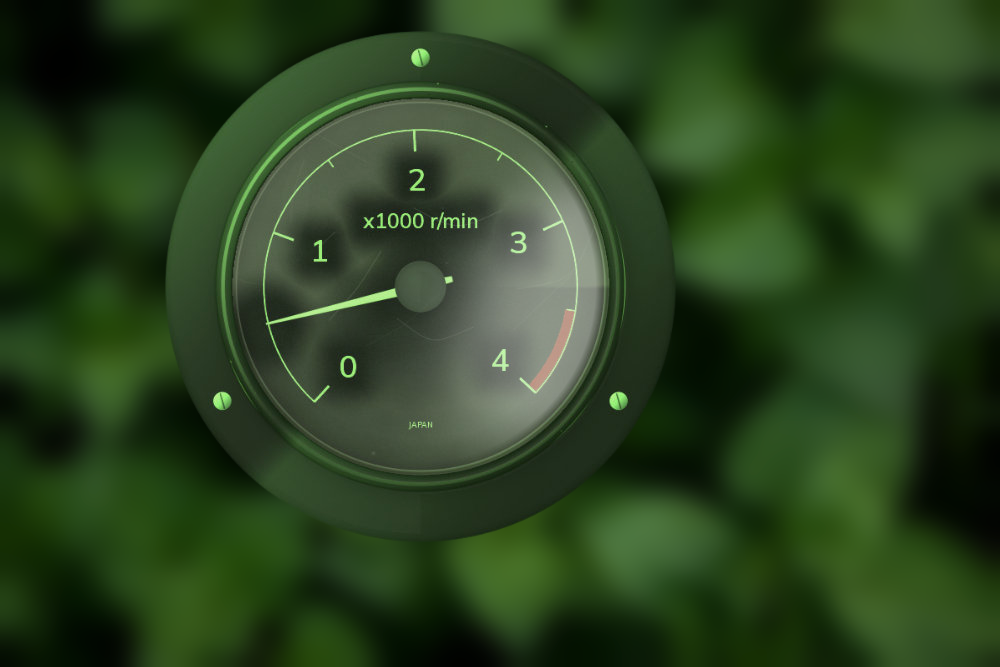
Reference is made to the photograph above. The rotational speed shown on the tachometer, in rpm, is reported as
500 rpm
